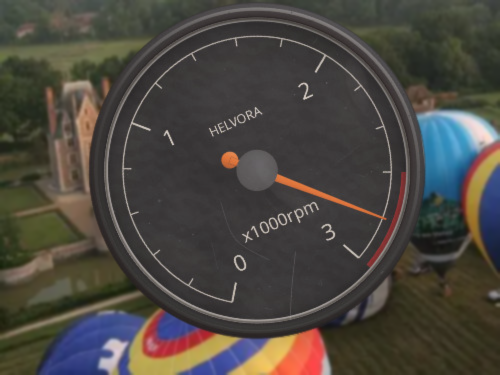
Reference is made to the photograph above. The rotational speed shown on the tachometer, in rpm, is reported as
2800 rpm
